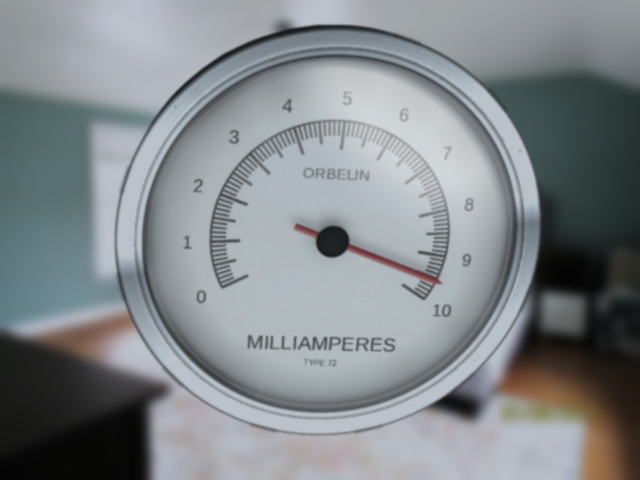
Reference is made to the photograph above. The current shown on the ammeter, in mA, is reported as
9.5 mA
